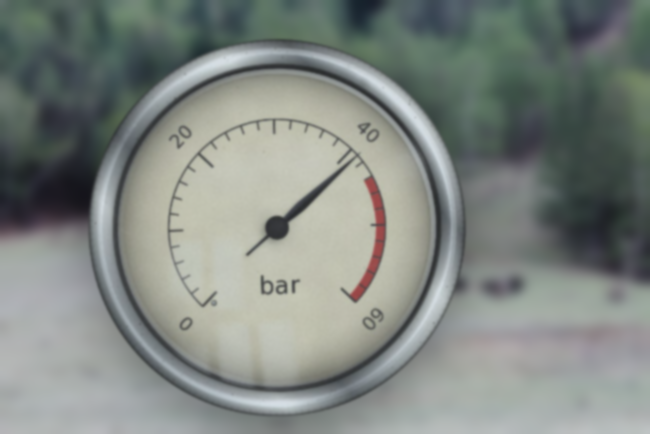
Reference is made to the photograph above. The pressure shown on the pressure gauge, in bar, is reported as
41 bar
